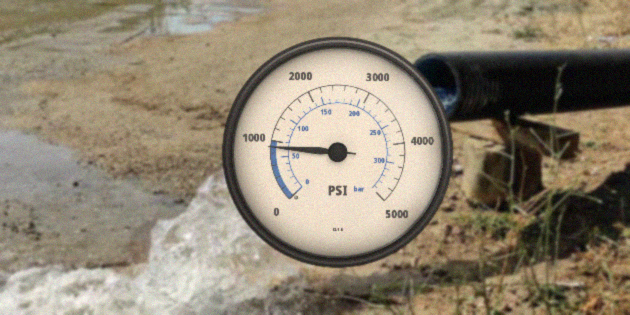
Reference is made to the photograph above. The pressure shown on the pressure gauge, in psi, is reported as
900 psi
